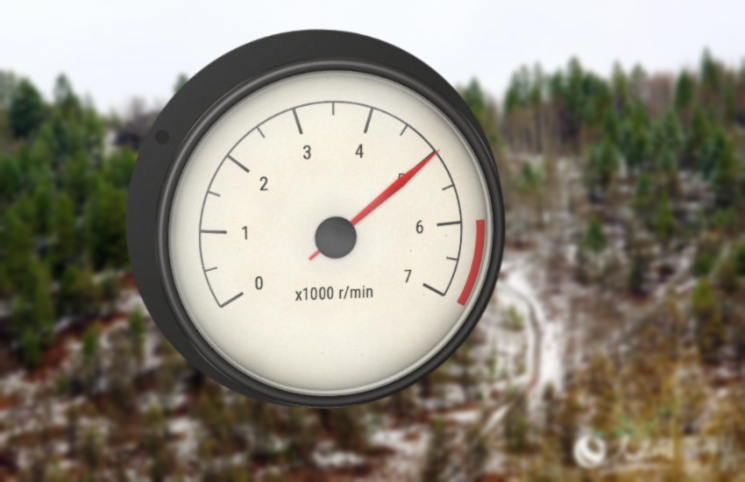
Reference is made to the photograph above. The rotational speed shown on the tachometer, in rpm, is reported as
5000 rpm
